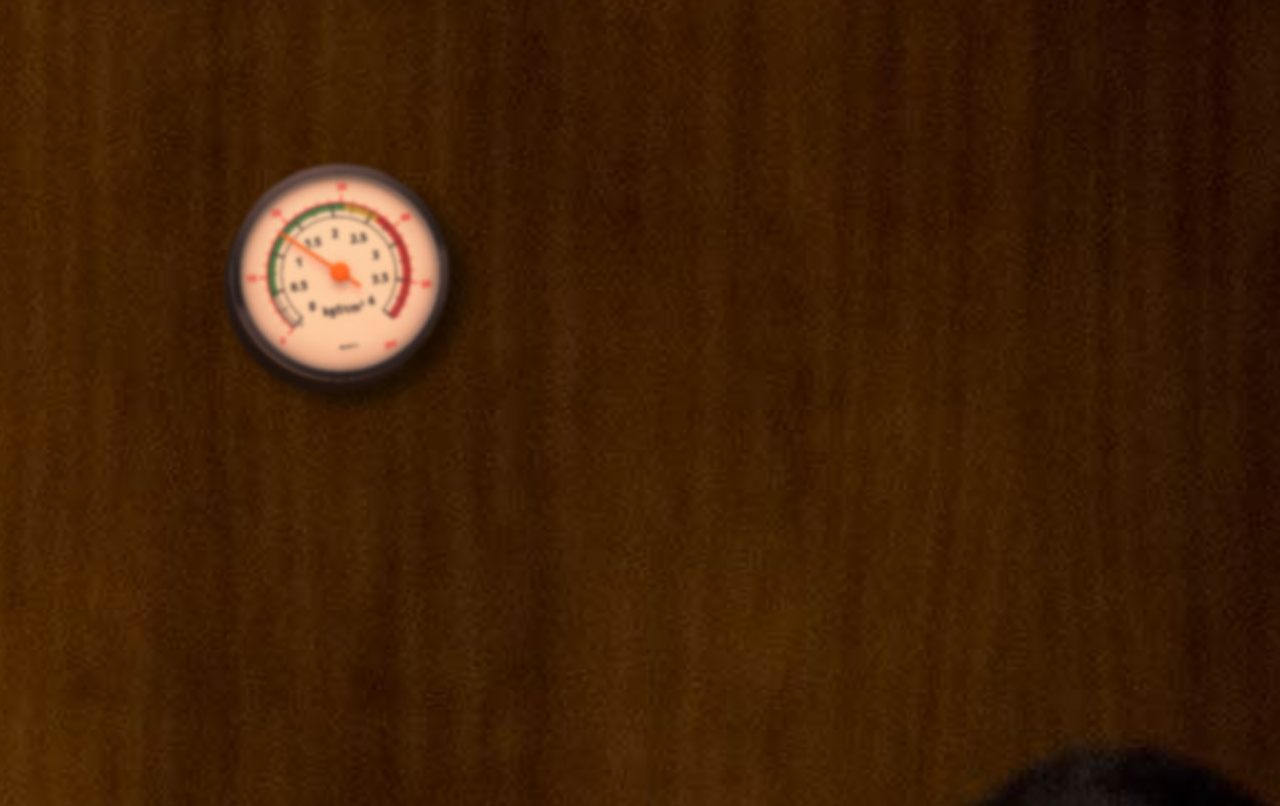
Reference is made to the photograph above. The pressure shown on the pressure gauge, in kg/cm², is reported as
1.25 kg/cm²
